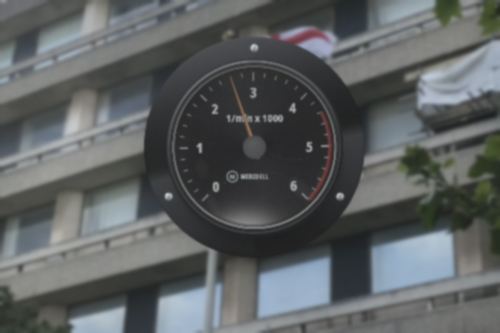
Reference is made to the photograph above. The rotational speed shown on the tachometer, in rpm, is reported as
2600 rpm
